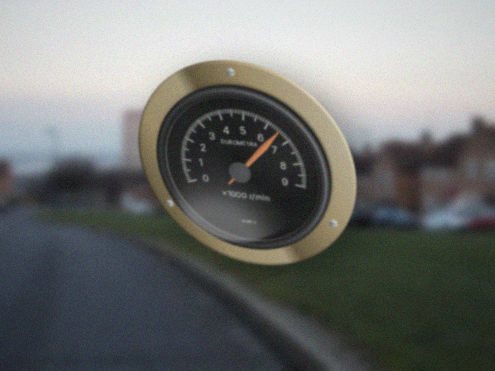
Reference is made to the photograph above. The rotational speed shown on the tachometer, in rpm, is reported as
6500 rpm
